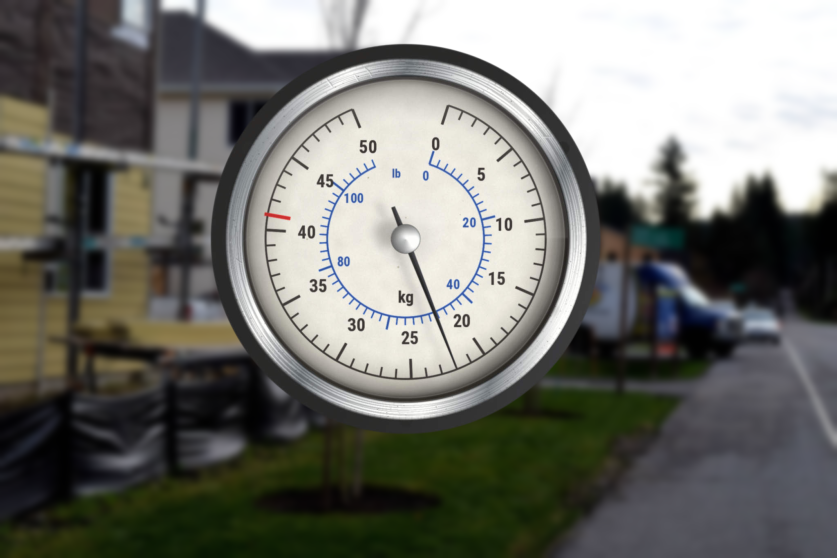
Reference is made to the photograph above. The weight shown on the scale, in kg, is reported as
22 kg
